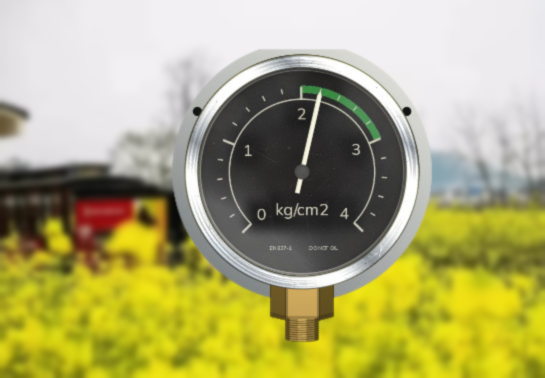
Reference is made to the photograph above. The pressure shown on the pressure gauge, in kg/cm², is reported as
2.2 kg/cm²
